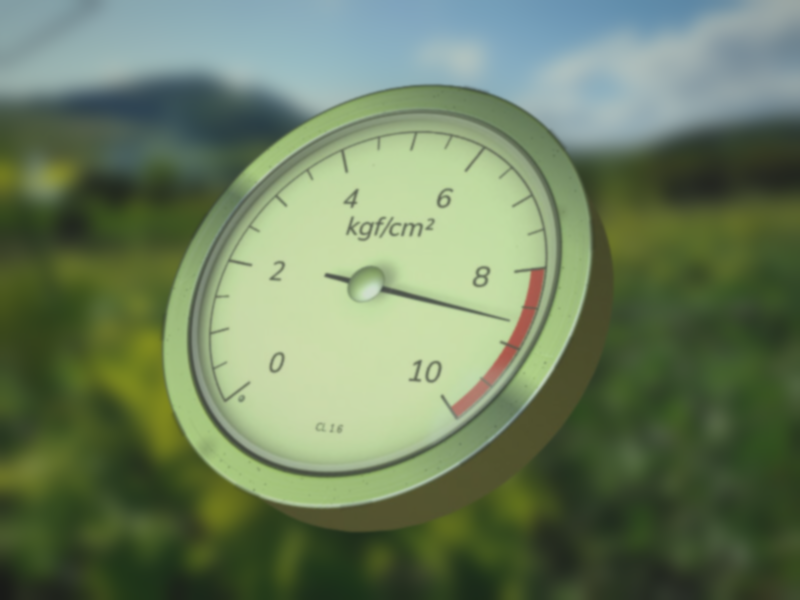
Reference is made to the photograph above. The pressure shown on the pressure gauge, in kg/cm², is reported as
8.75 kg/cm²
